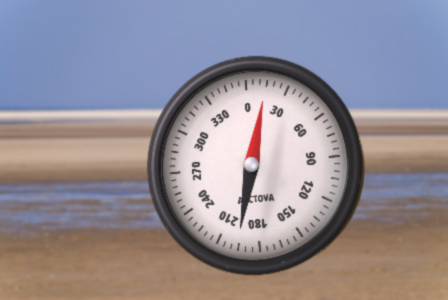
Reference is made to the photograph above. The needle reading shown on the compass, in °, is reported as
15 °
